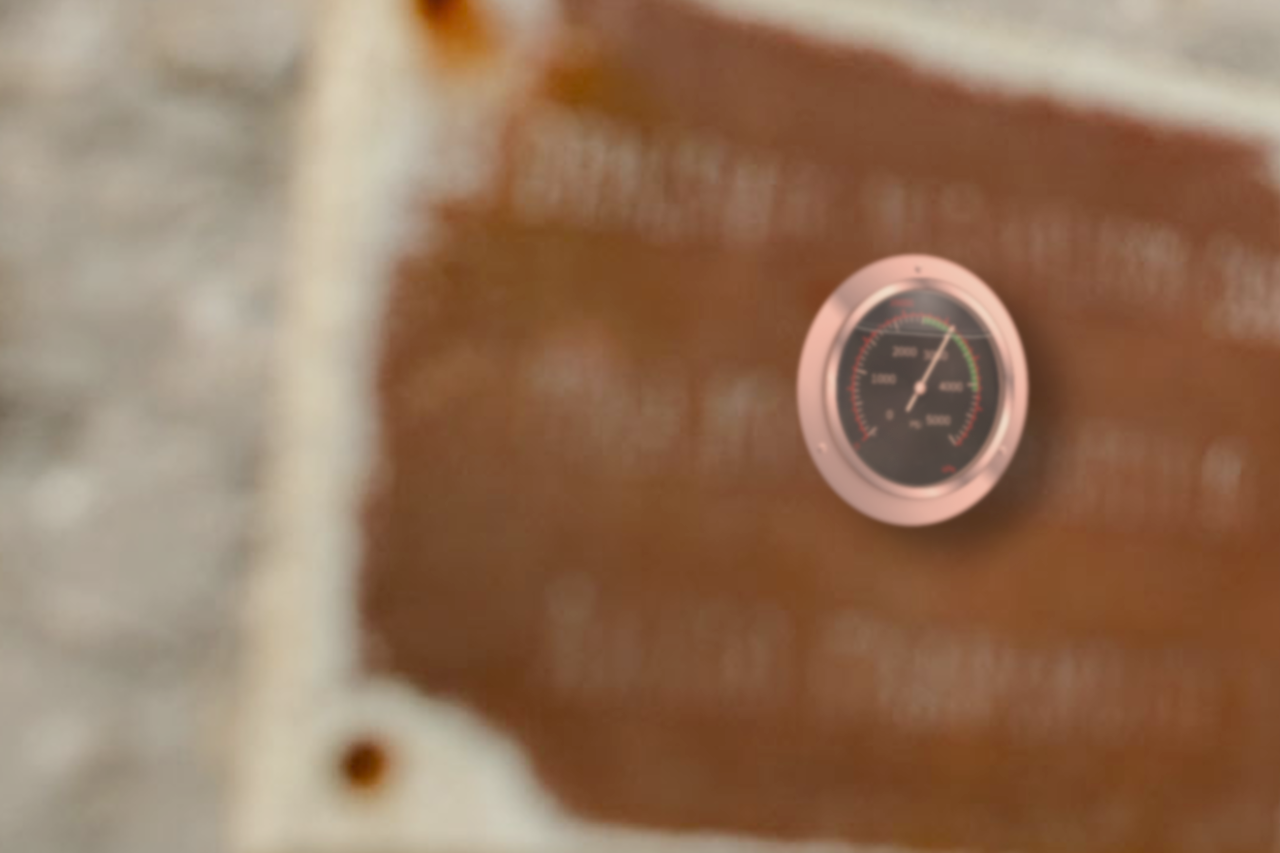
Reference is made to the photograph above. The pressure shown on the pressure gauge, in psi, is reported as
3000 psi
